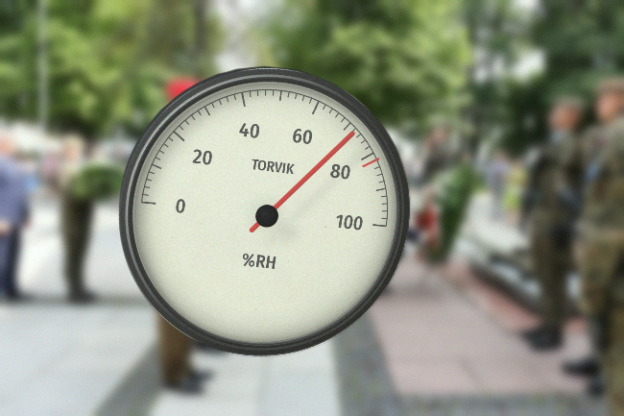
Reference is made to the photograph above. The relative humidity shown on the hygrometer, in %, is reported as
72 %
